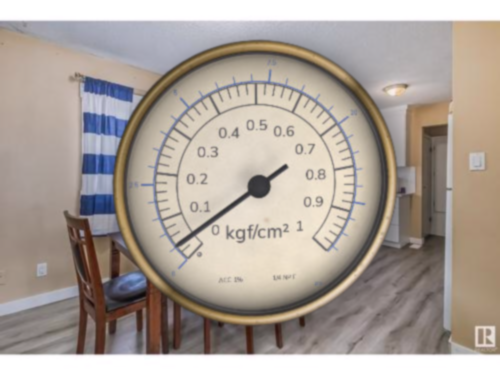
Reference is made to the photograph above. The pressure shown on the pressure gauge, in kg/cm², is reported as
0.04 kg/cm²
